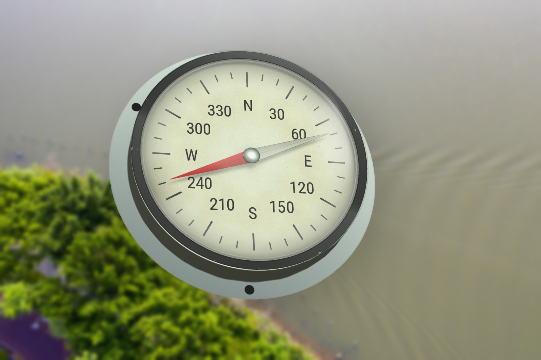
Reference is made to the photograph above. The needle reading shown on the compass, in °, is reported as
250 °
